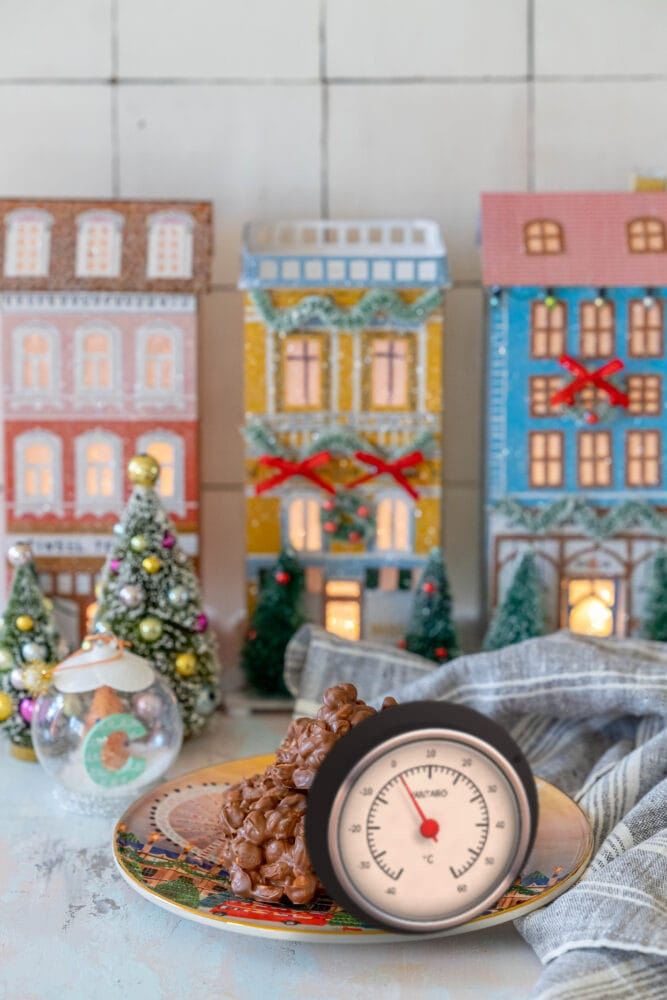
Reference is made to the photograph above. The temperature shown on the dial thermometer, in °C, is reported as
0 °C
